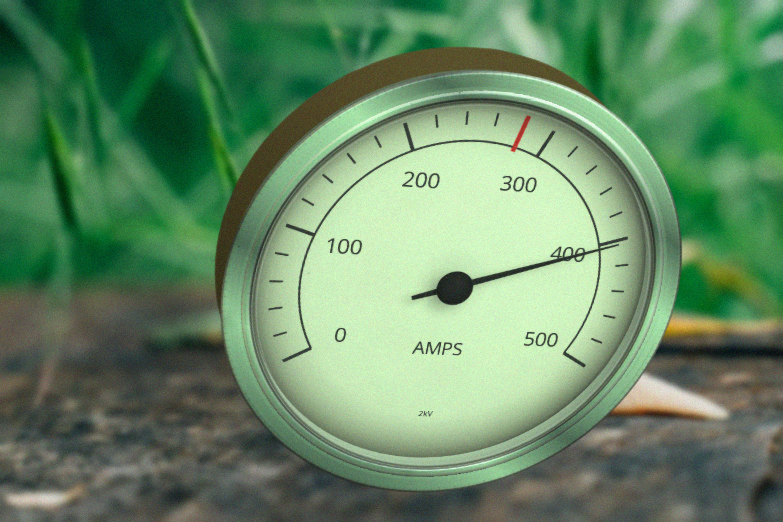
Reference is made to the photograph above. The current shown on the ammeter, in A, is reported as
400 A
